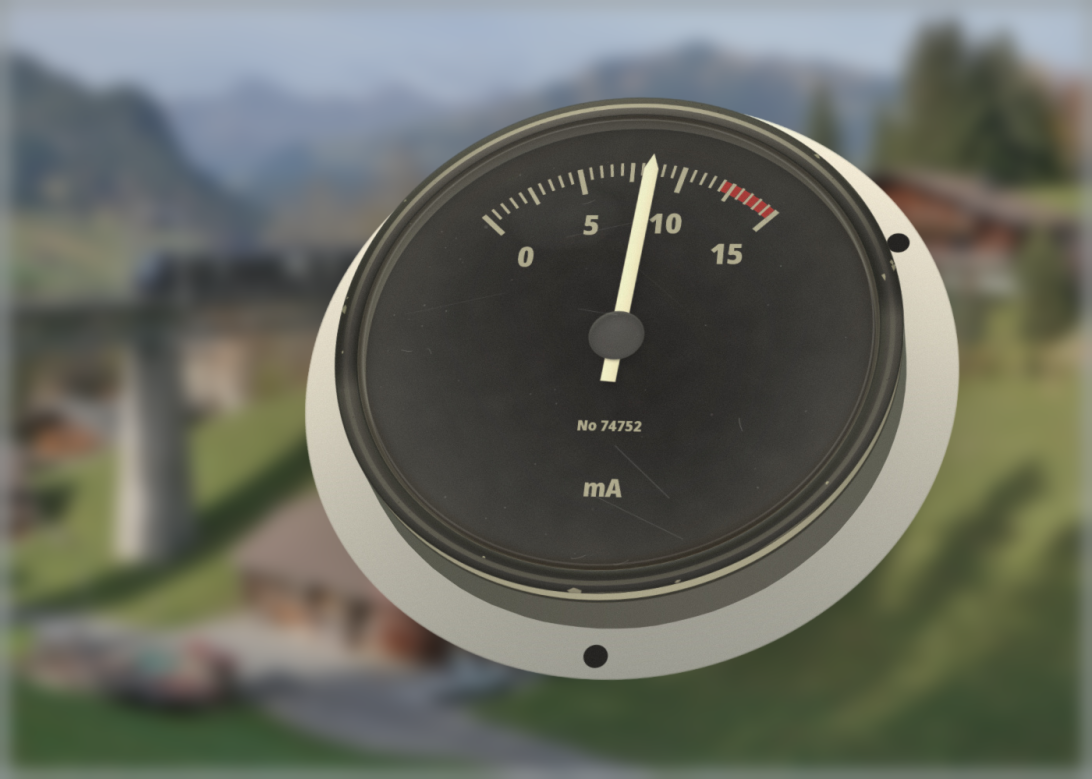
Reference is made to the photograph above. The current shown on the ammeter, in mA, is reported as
8.5 mA
